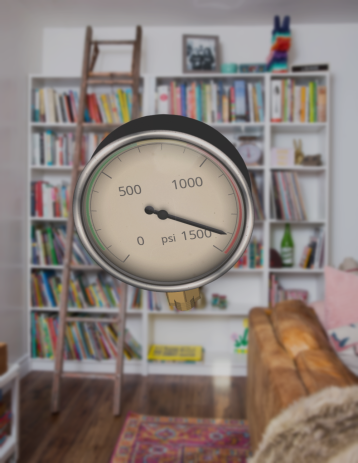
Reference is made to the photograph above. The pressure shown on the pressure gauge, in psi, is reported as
1400 psi
